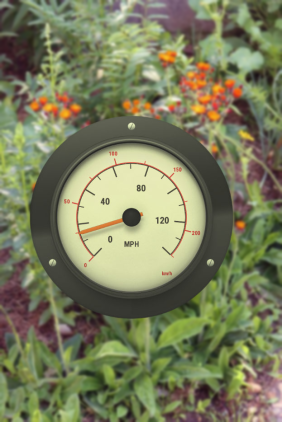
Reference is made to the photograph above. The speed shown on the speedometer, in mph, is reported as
15 mph
